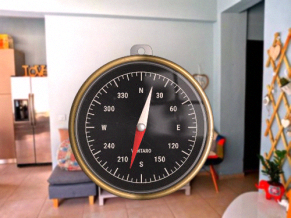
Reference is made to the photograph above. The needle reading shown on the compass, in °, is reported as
195 °
